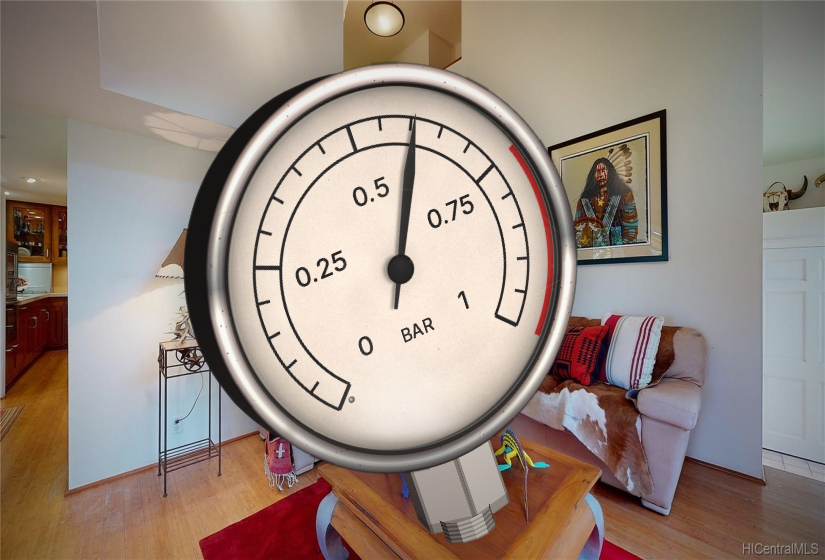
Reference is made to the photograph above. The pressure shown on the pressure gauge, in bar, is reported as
0.6 bar
